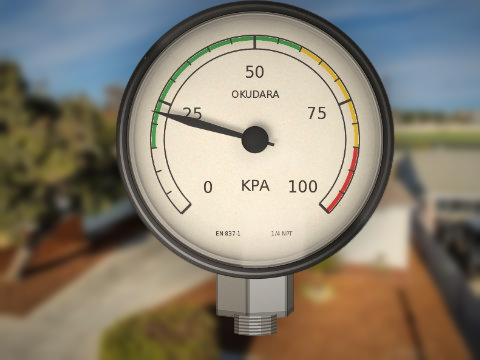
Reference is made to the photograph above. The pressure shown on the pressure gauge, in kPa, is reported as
22.5 kPa
